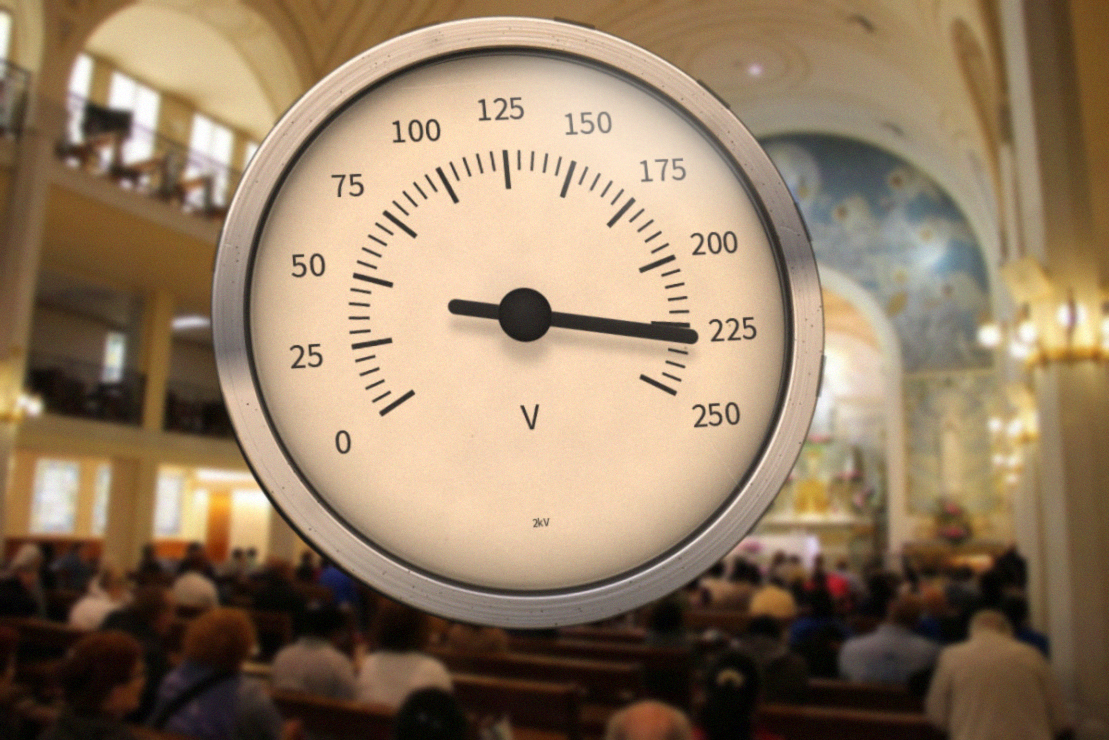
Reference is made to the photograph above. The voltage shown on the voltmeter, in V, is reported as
230 V
